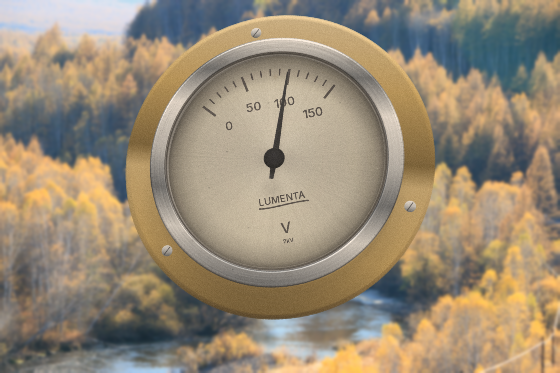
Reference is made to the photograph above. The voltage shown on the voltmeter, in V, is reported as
100 V
